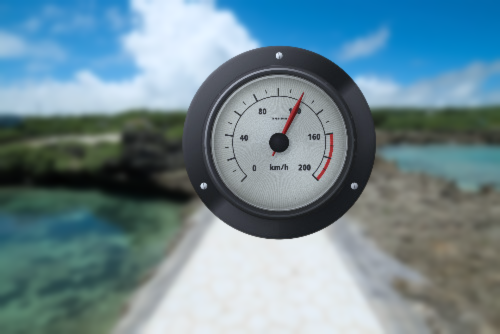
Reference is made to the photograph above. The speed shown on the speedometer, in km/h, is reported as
120 km/h
